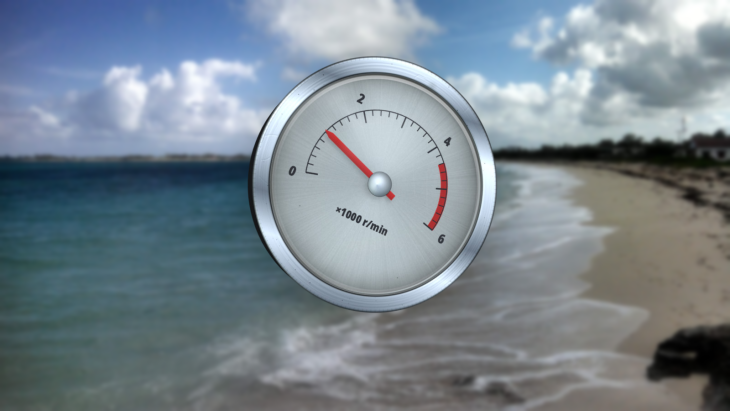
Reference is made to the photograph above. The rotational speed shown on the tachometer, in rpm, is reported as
1000 rpm
